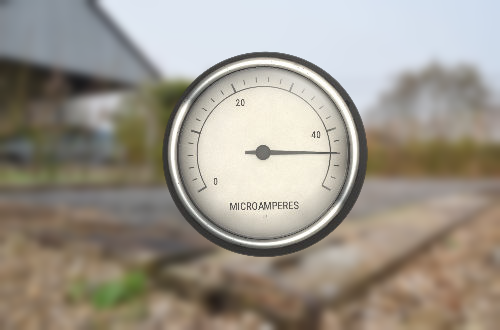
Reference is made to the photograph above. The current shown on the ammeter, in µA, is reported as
44 µA
